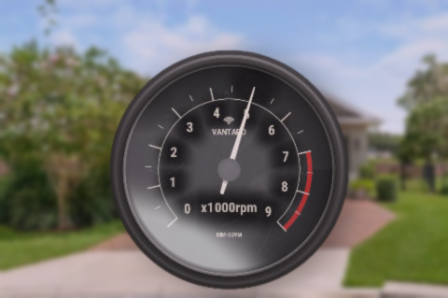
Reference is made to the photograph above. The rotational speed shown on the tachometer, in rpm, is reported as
5000 rpm
